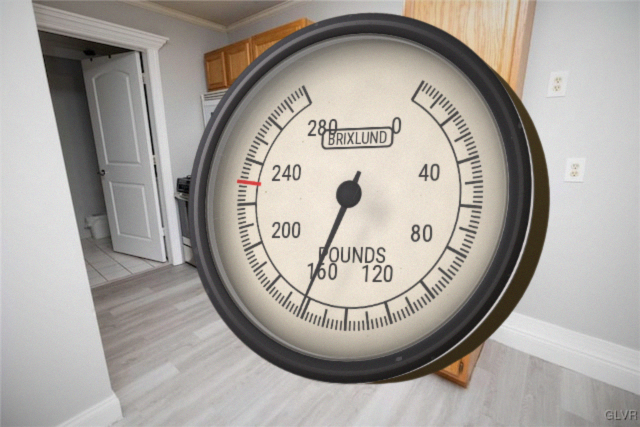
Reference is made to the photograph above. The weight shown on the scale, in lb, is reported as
160 lb
